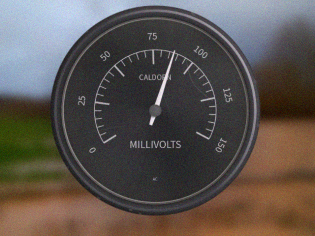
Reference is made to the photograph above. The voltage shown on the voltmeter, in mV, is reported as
87.5 mV
